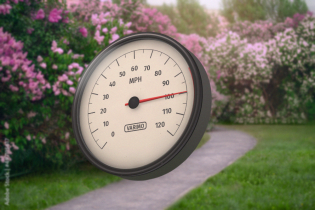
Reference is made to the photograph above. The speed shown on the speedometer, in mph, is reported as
100 mph
